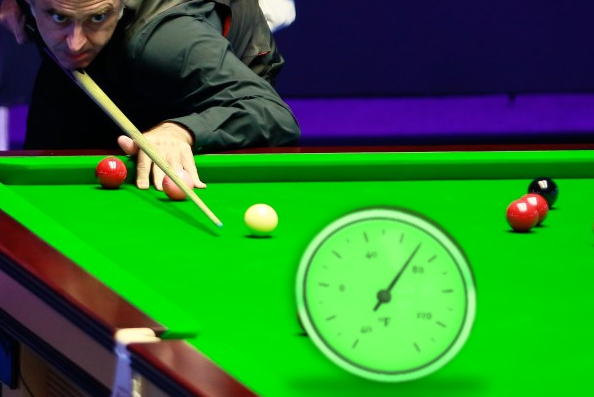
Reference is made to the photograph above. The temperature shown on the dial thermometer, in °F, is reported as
70 °F
